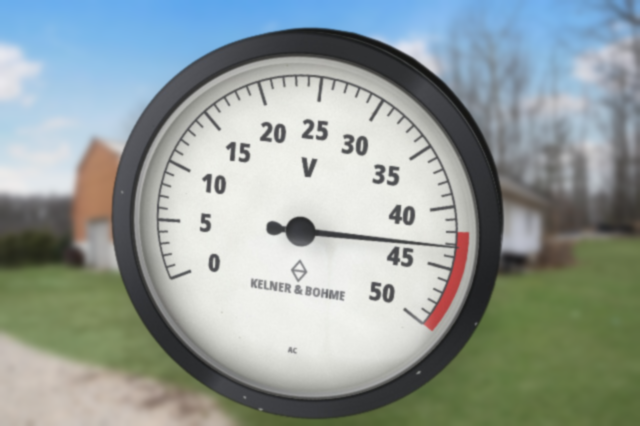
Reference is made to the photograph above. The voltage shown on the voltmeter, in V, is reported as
43 V
